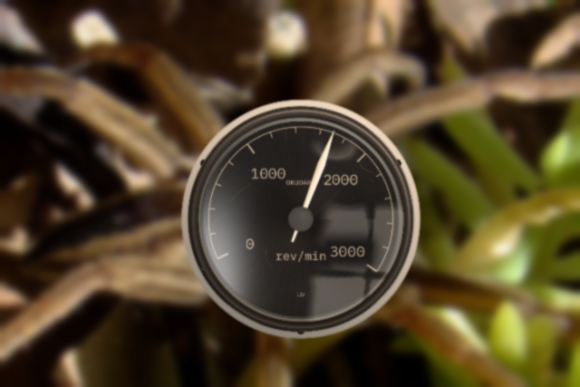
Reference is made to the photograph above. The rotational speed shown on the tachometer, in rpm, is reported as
1700 rpm
